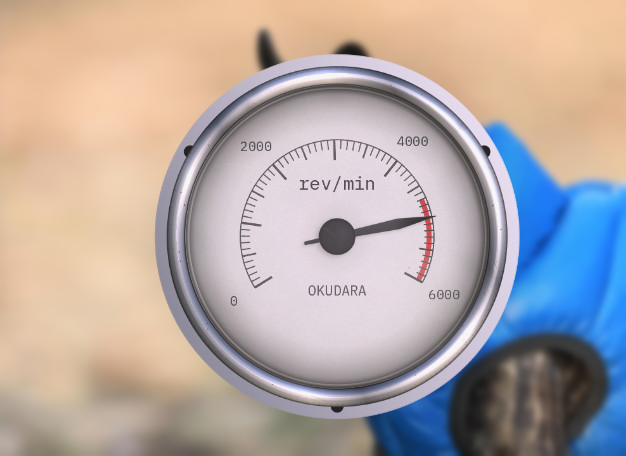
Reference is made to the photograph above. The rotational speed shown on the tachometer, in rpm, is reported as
5000 rpm
